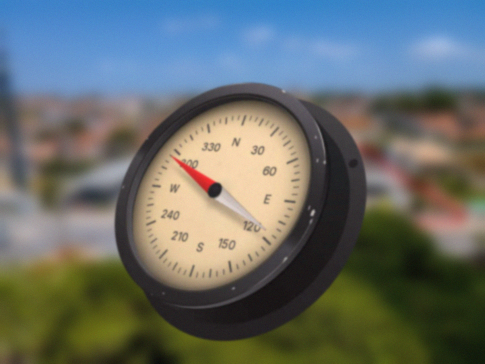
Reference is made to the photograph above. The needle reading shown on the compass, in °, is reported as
295 °
